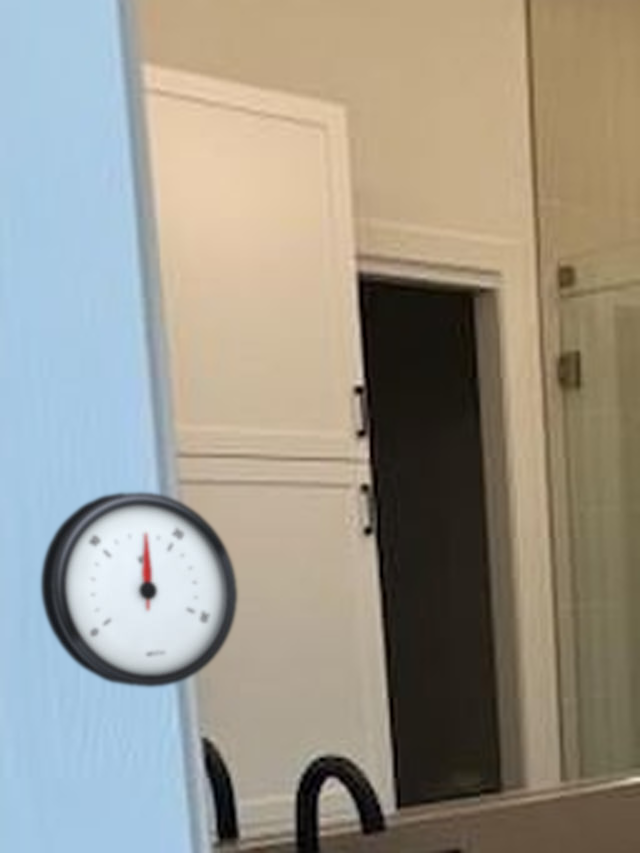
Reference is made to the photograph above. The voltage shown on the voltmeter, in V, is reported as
16 V
